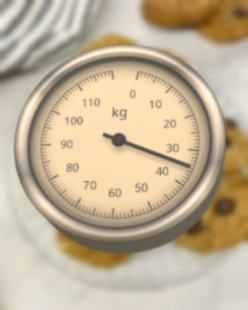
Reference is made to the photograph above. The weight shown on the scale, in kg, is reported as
35 kg
